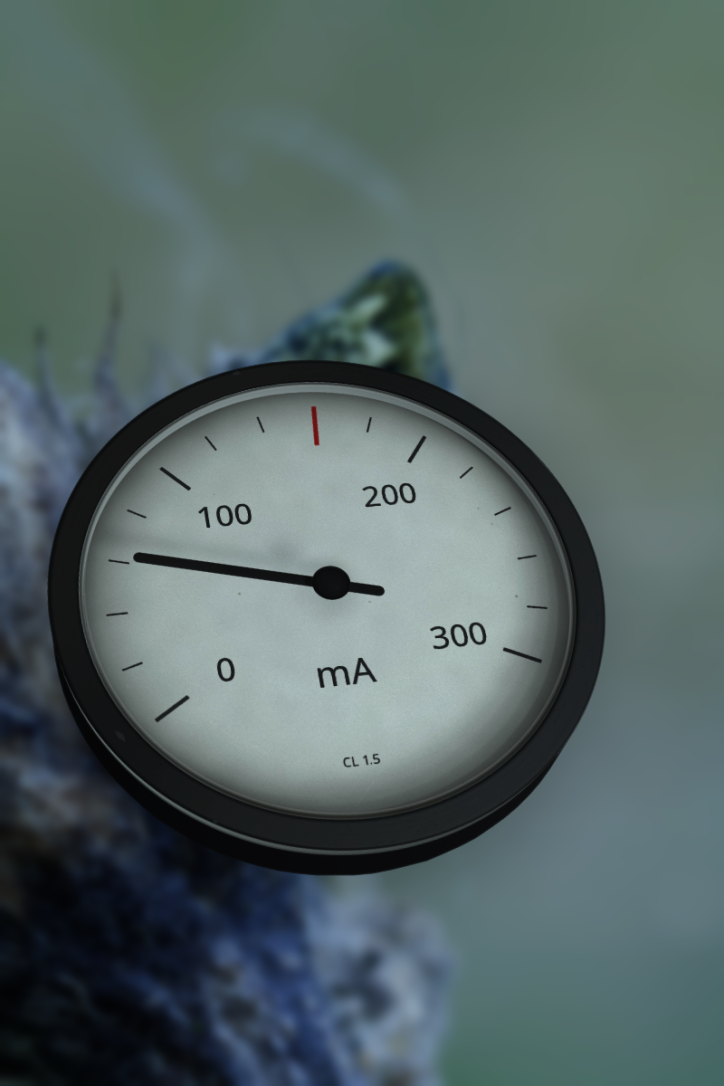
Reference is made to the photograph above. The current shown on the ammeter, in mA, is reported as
60 mA
